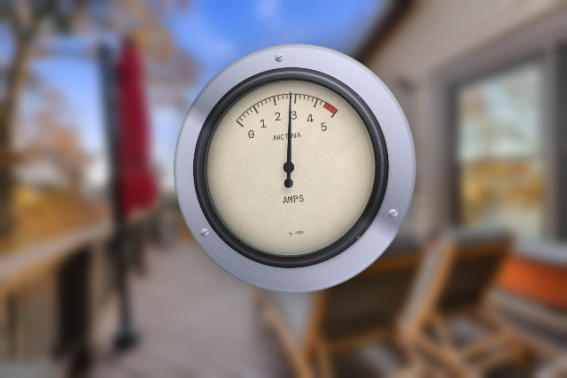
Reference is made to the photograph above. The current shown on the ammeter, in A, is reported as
2.8 A
